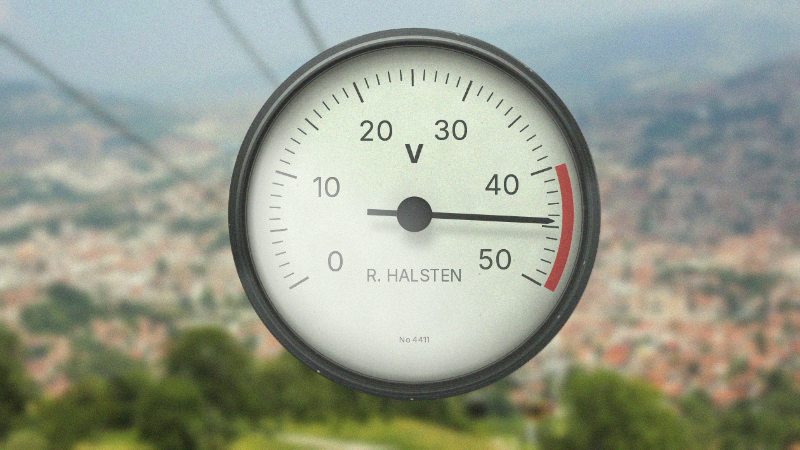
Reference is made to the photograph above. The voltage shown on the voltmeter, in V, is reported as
44.5 V
